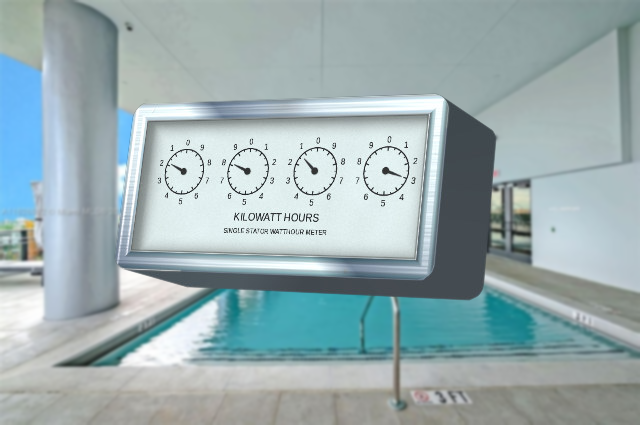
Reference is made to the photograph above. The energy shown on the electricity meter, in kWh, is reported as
1813 kWh
